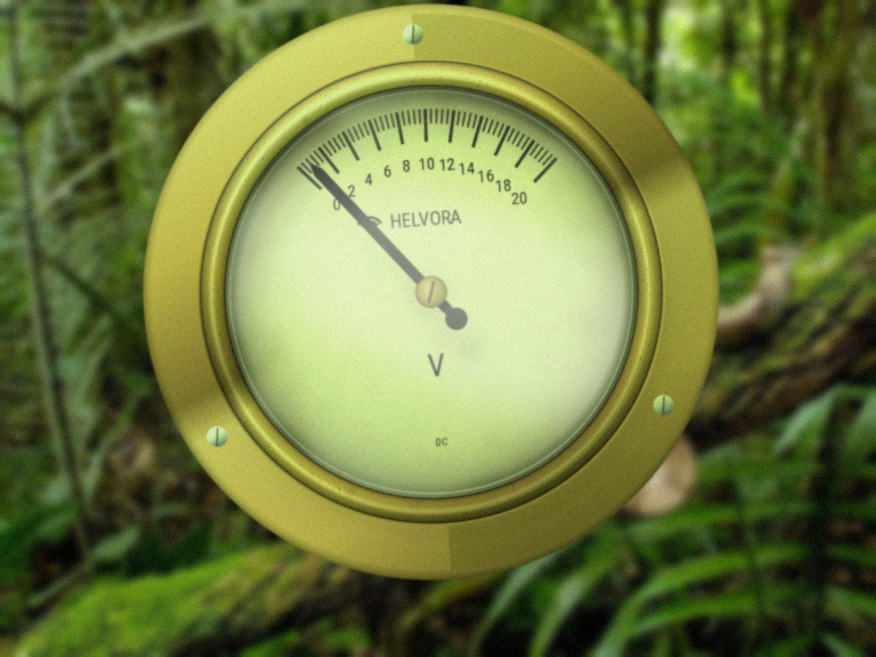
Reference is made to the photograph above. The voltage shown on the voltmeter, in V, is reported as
0.8 V
